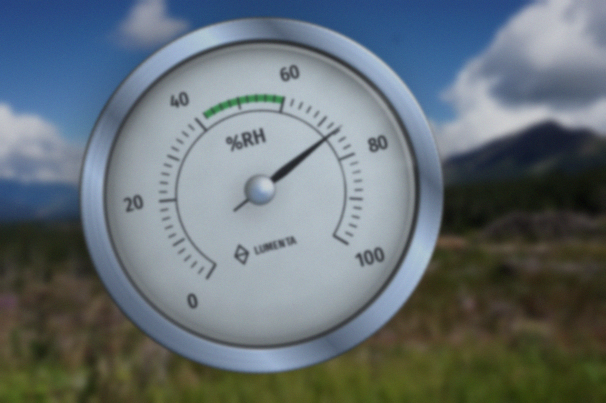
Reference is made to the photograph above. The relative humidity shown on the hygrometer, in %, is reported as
74 %
